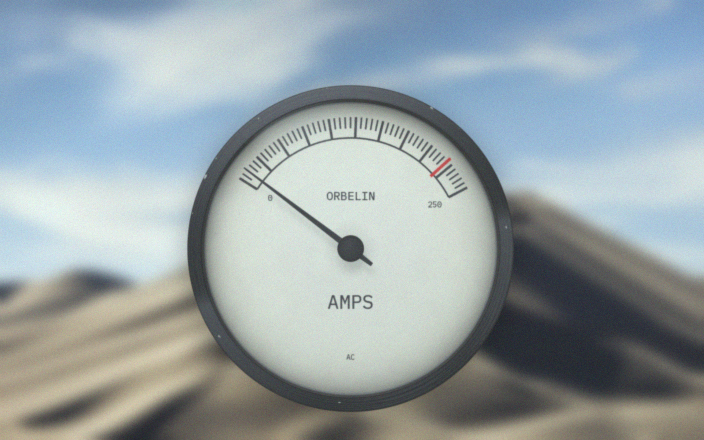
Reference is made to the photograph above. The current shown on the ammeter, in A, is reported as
10 A
